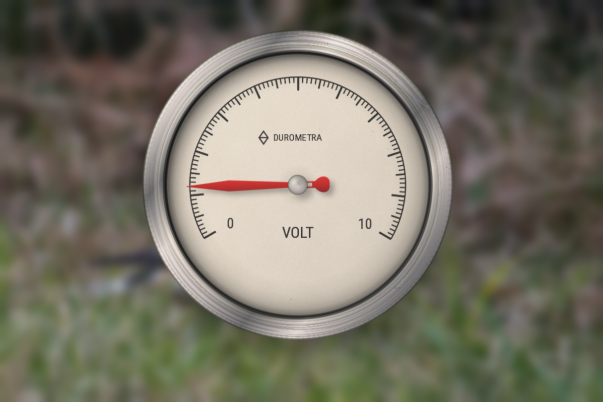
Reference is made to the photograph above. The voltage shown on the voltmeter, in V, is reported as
1.2 V
